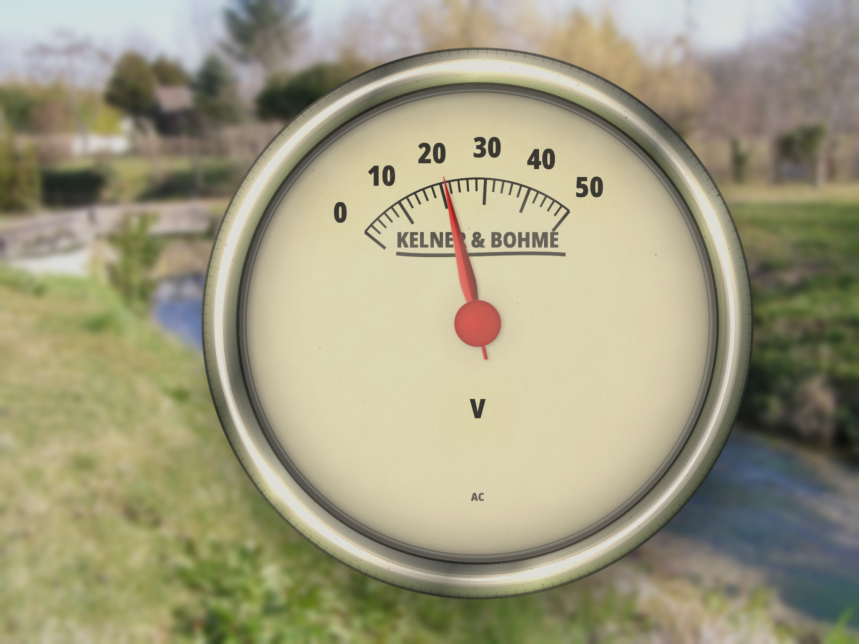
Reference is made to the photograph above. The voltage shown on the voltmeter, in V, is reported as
21 V
